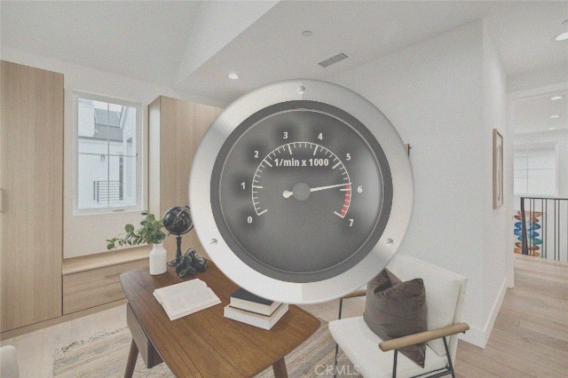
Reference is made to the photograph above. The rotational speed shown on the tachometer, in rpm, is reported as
5800 rpm
